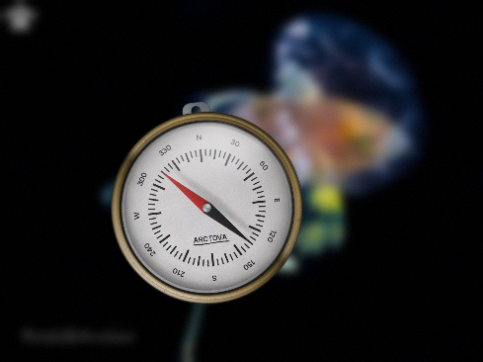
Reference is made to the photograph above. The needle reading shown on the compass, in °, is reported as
315 °
